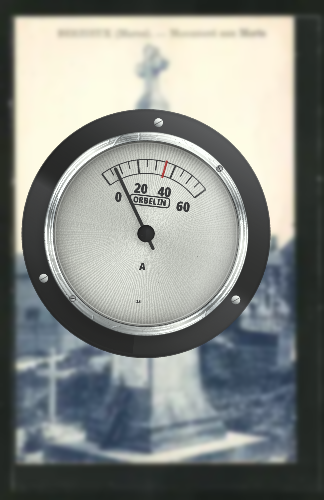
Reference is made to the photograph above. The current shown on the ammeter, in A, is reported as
7.5 A
